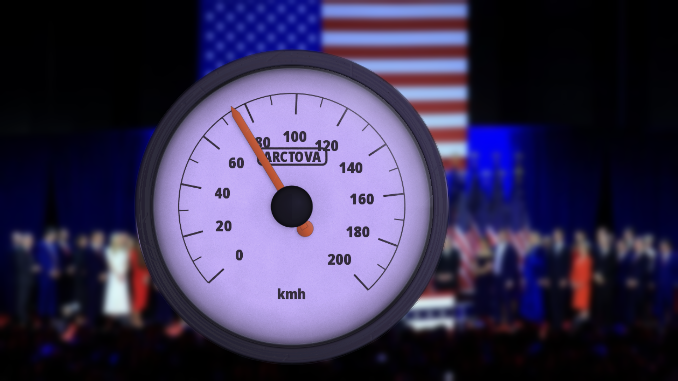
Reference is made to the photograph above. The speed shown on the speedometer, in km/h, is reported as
75 km/h
